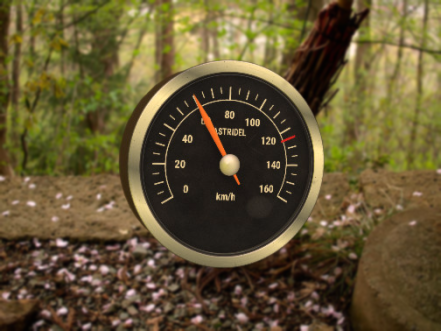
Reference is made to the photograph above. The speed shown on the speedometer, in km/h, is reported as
60 km/h
